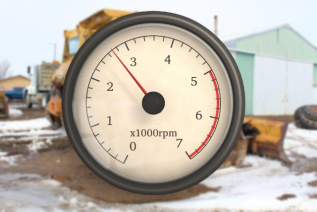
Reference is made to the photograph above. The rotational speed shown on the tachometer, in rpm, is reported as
2700 rpm
